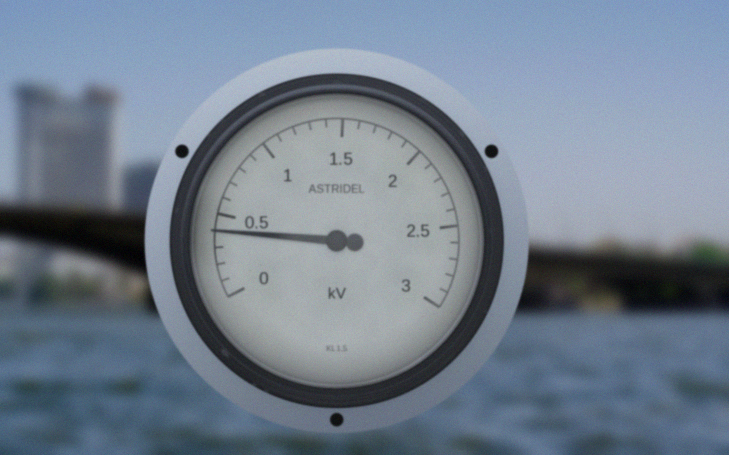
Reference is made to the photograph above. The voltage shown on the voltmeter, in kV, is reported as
0.4 kV
